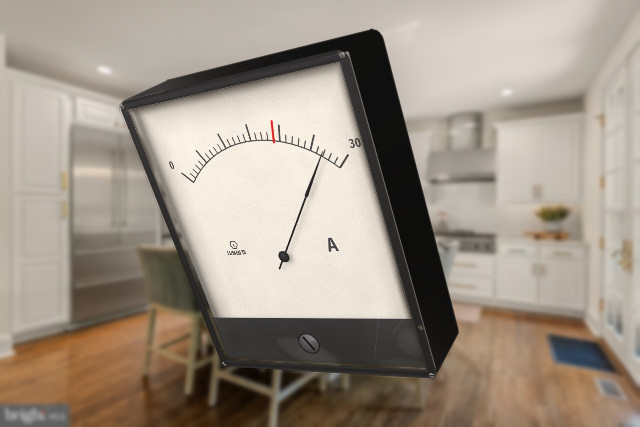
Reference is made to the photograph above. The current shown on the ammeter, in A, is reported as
27 A
